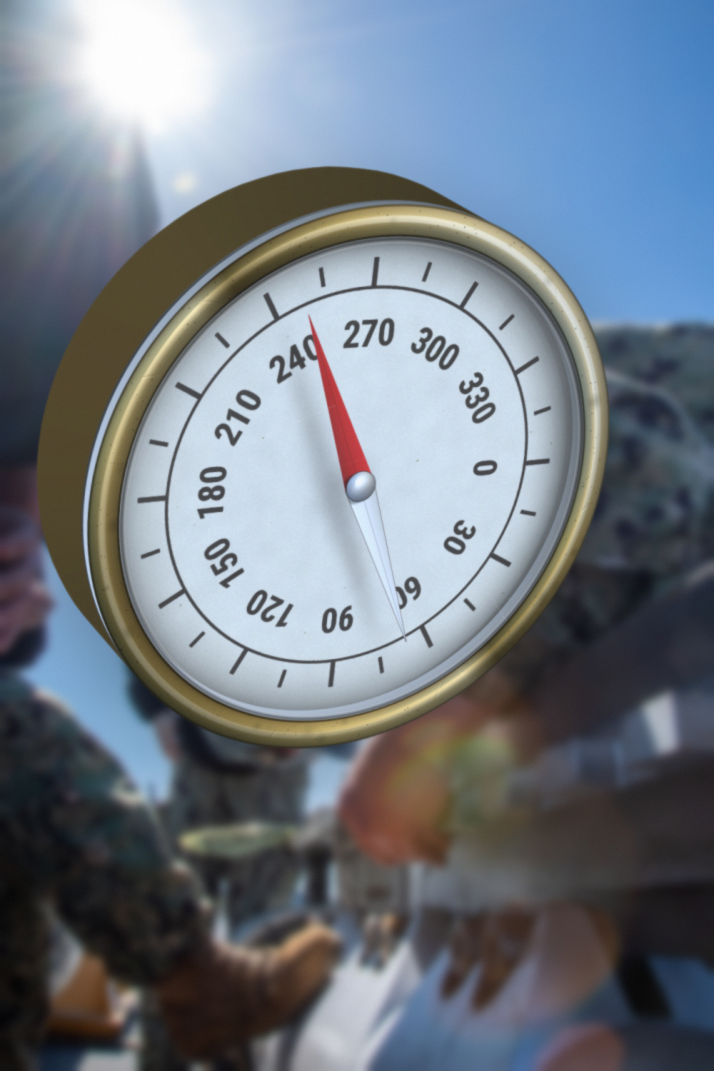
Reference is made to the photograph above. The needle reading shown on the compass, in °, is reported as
247.5 °
